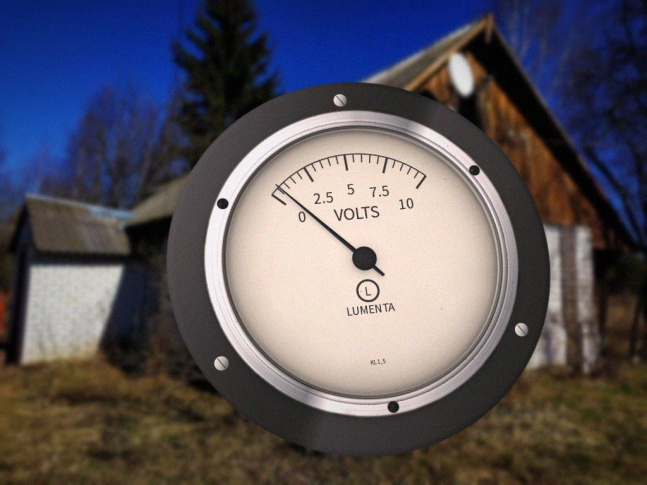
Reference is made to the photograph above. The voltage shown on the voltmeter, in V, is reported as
0.5 V
